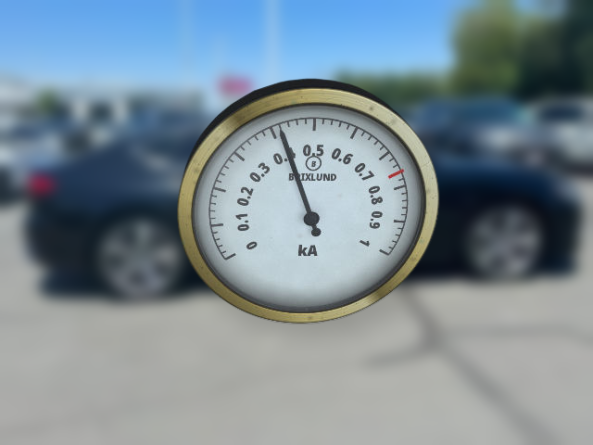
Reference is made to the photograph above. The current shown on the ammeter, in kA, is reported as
0.42 kA
